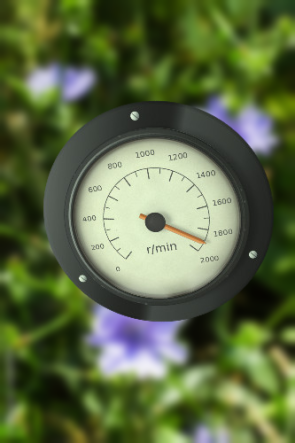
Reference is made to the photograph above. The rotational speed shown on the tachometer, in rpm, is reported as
1900 rpm
